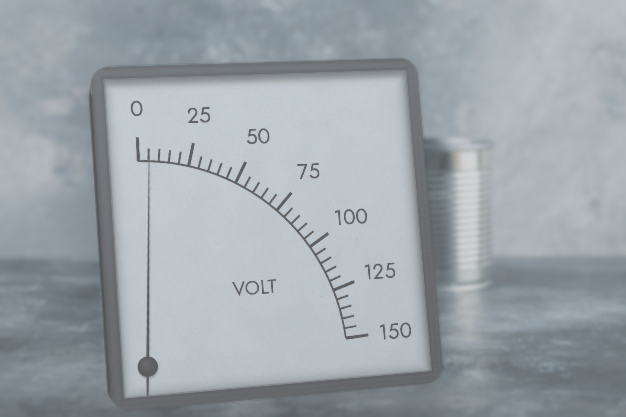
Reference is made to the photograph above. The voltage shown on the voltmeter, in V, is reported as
5 V
